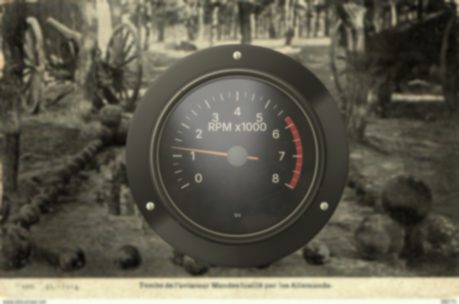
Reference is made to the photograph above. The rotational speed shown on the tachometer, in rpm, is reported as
1250 rpm
